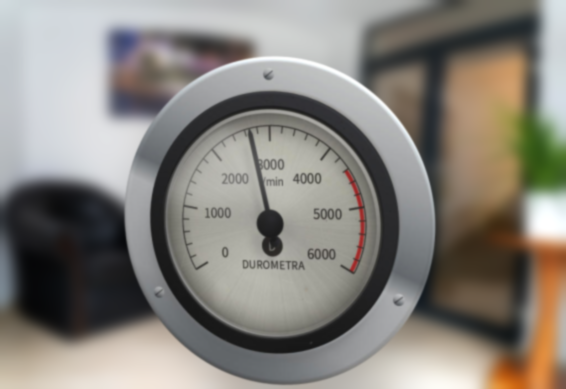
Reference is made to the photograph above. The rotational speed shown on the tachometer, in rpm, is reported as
2700 rpm
